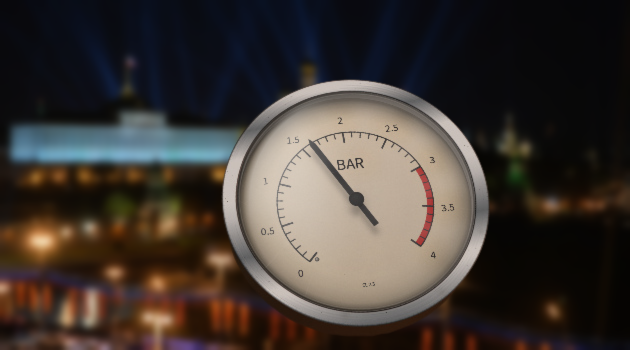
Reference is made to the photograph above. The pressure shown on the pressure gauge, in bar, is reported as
1.6 bar
